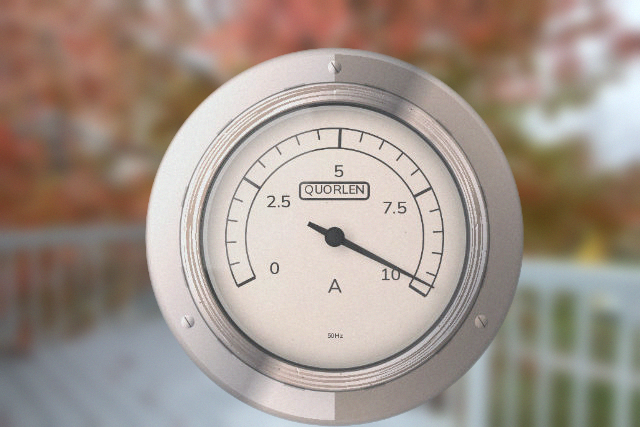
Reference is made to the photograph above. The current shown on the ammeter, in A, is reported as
9.75 A
